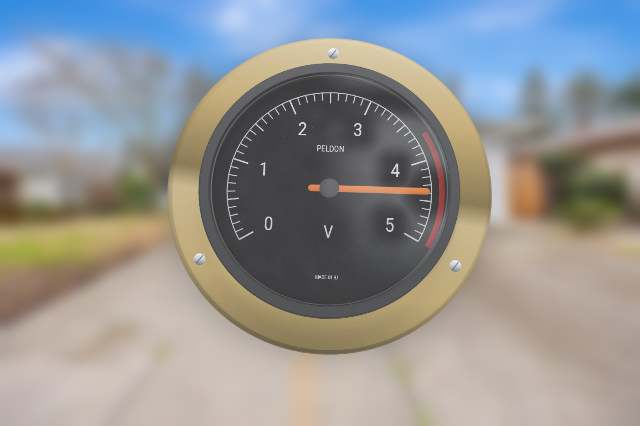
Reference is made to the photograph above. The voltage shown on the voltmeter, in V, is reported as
4.4 V
